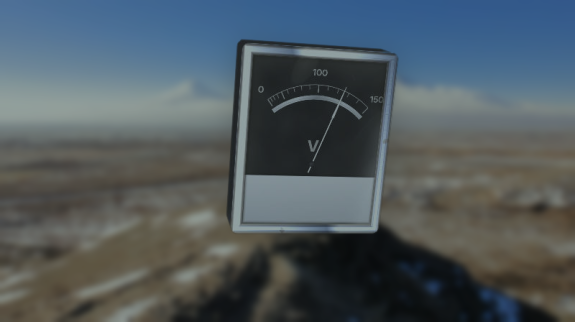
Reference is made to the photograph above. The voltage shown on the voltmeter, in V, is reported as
125 V
